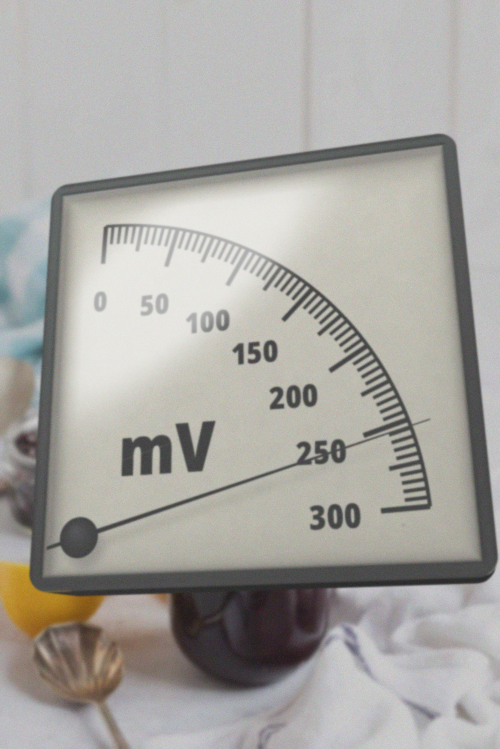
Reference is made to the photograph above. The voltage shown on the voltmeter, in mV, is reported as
255 mV
